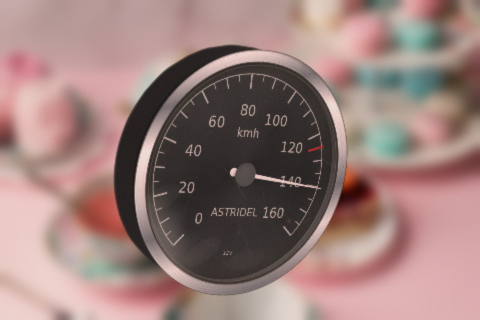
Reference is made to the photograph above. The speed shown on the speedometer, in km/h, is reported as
140 km/h
